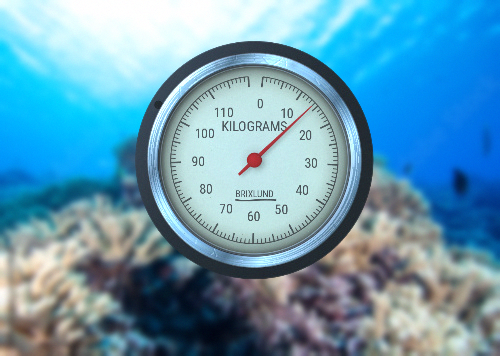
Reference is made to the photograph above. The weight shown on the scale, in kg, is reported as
14 kg
